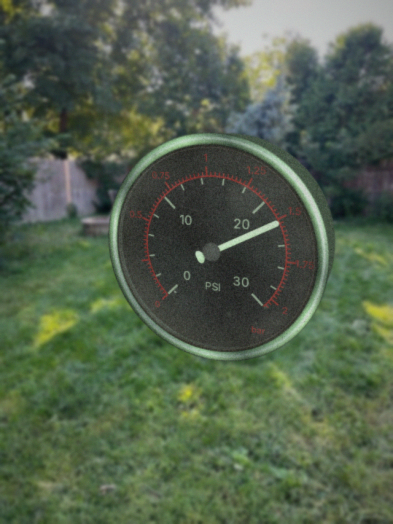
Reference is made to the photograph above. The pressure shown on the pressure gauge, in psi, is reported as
22 psi
